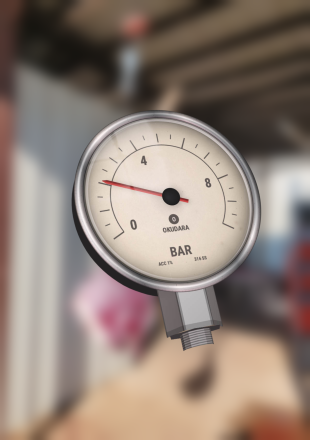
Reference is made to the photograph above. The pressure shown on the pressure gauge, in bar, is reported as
2 bar
